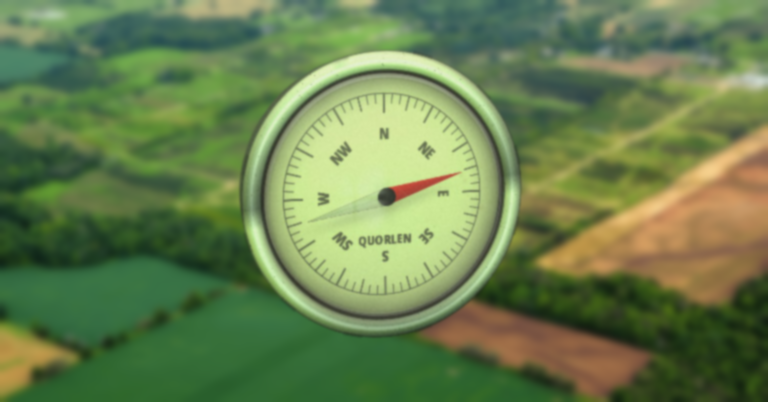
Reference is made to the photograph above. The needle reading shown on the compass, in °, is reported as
75 °
